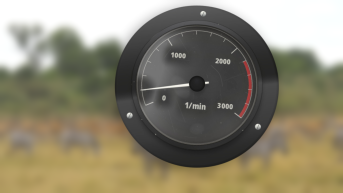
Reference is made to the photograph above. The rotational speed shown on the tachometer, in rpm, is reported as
200 rpm
